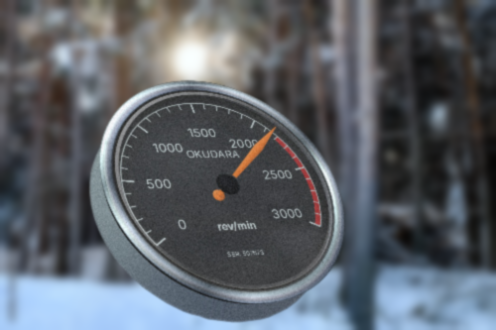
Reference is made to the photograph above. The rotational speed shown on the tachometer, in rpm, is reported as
2150 rpm
